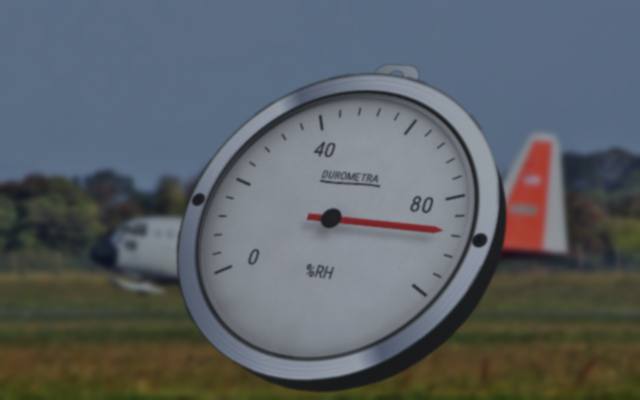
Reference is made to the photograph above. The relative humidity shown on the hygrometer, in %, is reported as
88 %
